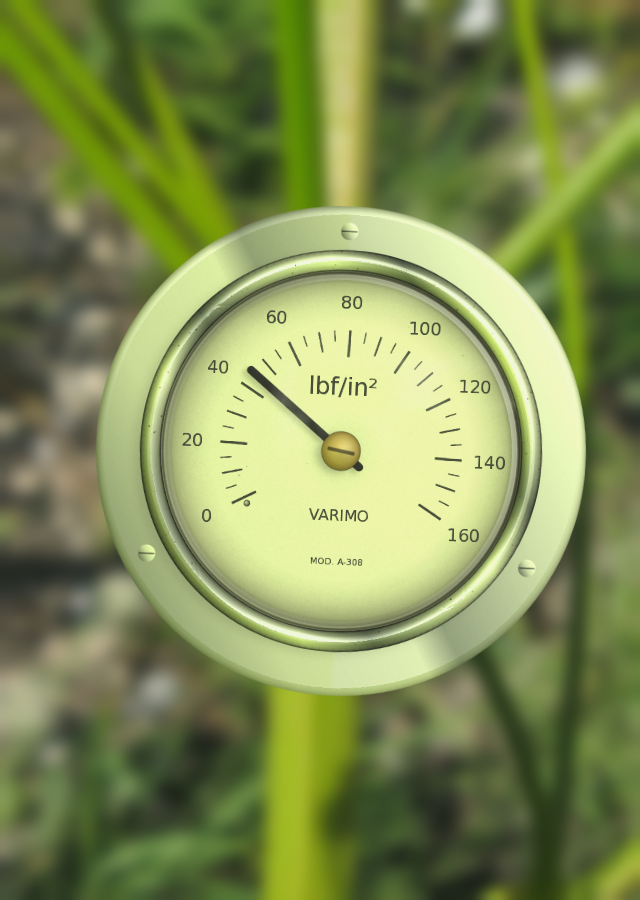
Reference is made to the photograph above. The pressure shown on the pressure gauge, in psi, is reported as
45 psi
